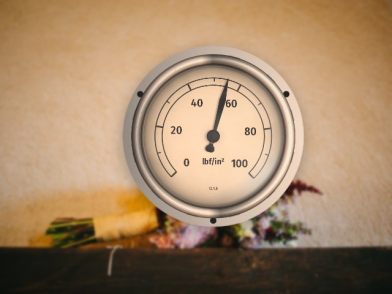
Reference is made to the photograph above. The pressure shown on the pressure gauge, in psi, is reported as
55 psi
